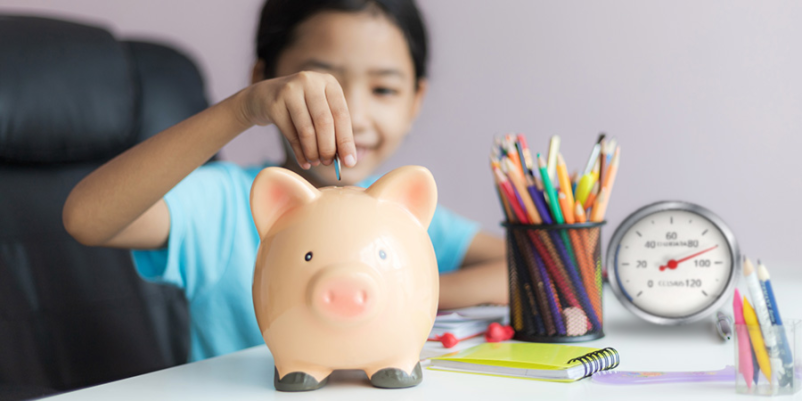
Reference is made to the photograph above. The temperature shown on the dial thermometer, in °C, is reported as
90 °C
